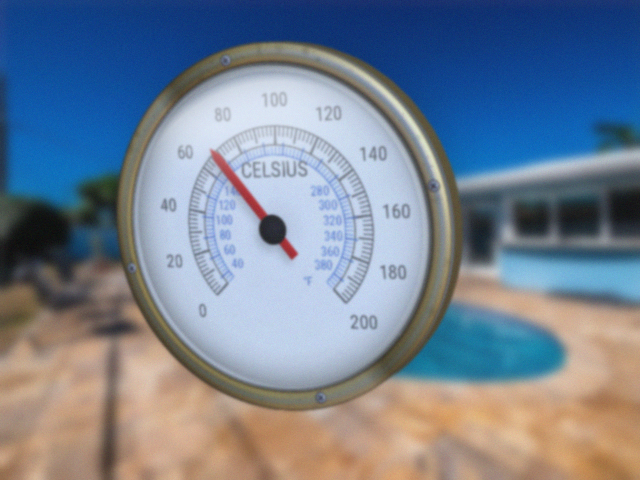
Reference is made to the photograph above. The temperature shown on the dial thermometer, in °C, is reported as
70 °C
